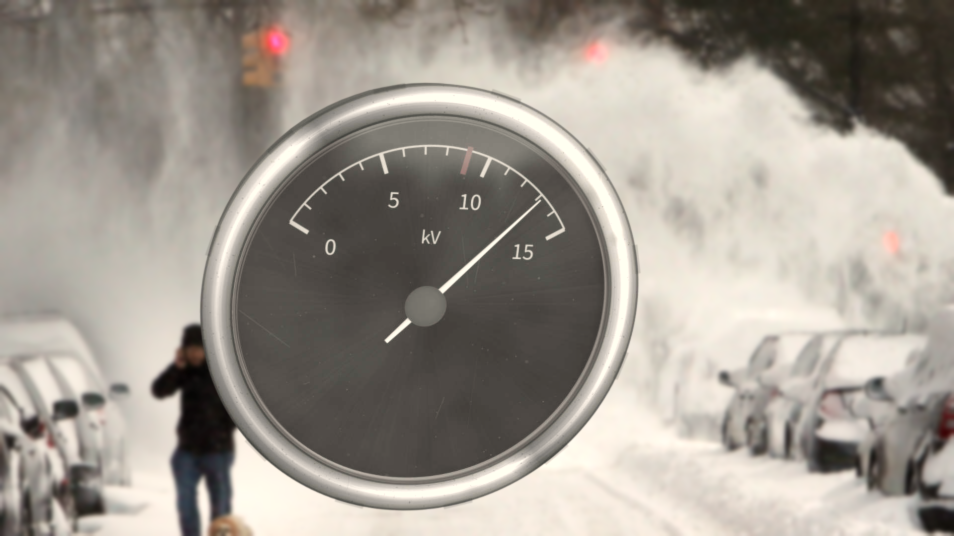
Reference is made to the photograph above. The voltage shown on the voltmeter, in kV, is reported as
13 kV
